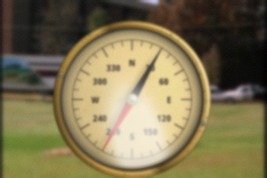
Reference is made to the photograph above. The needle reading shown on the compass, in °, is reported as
210 °
